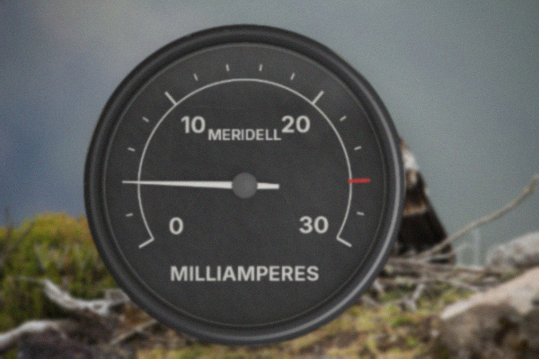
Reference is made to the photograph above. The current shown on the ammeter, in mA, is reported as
4 mA
